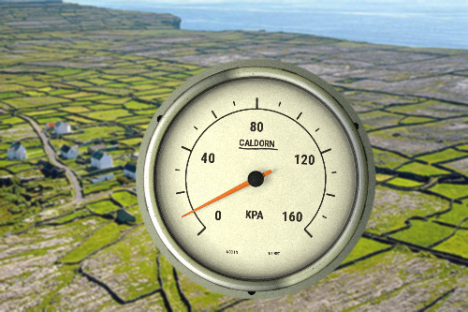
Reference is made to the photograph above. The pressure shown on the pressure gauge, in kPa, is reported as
10 kPa
